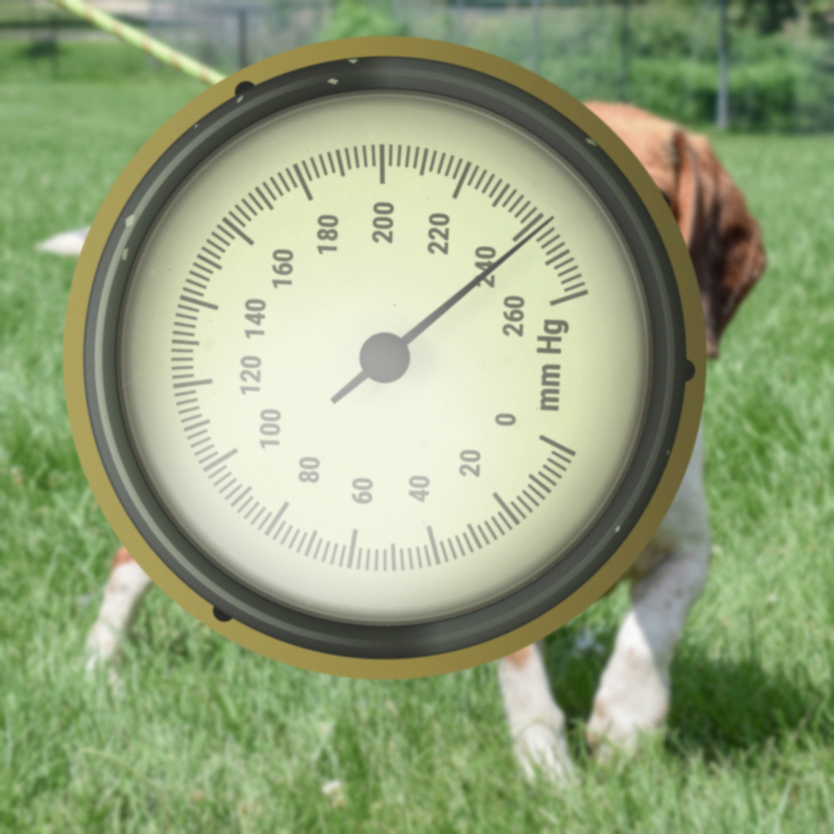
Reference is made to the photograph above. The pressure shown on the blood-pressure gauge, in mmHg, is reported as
242 mmHg
